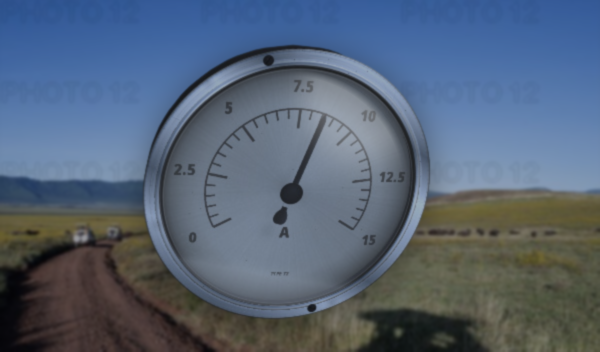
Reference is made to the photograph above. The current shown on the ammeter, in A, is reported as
8.5 A
